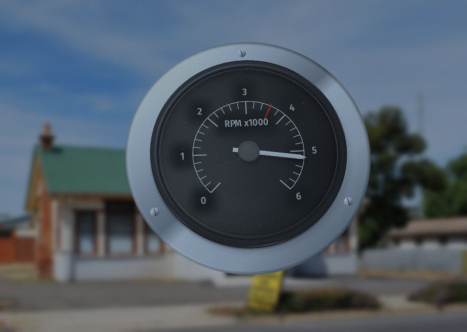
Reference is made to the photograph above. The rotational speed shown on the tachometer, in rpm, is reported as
5200 rpm
